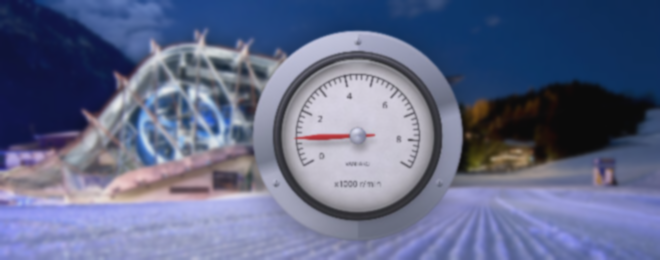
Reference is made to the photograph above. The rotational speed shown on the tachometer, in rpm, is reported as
1000 rpm
